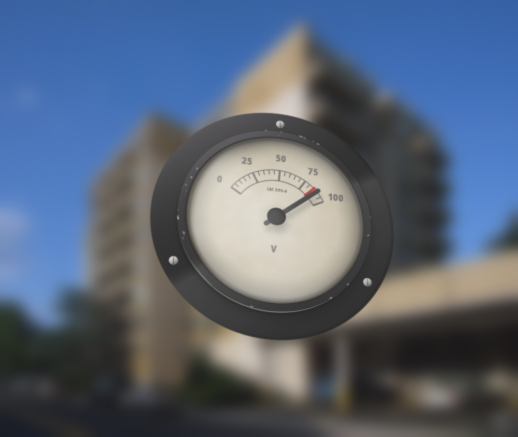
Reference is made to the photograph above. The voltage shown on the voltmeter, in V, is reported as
90 V
